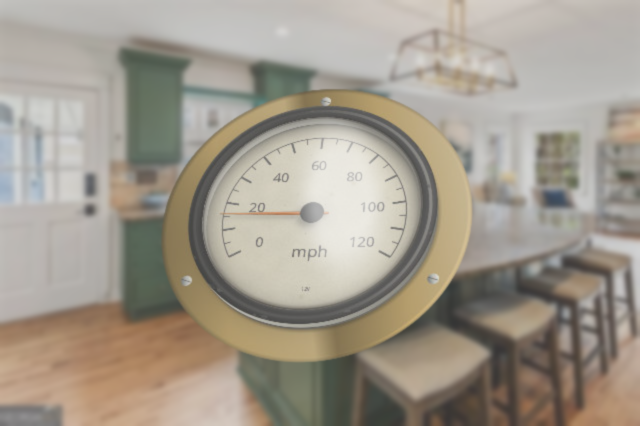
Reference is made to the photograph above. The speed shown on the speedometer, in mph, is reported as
15 mph
